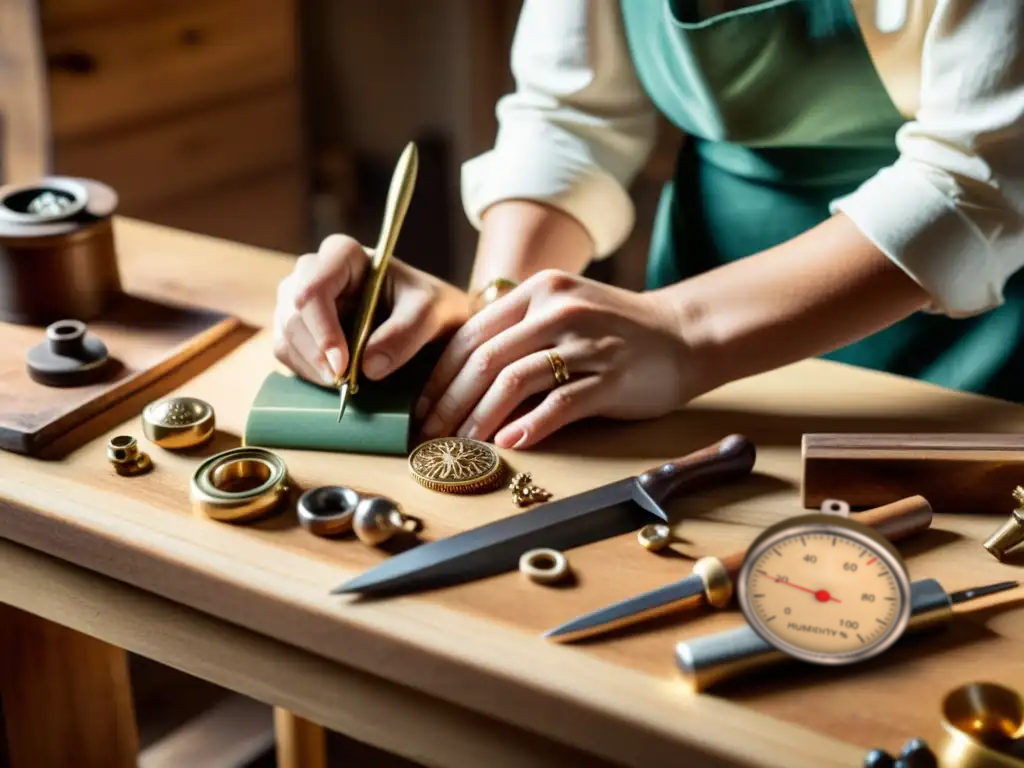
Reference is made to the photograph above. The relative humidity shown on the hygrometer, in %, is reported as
20 %
